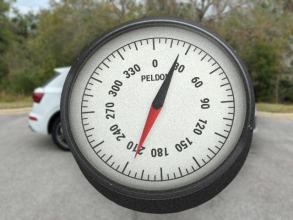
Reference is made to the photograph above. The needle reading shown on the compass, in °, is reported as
205 °
